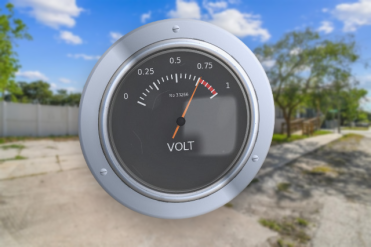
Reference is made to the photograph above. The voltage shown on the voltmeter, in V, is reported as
0.75 V
